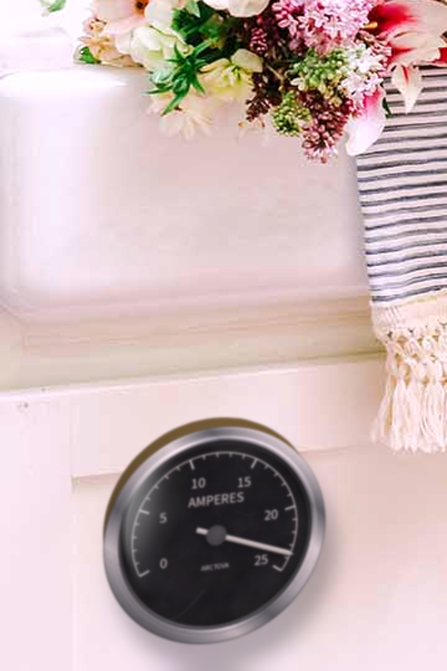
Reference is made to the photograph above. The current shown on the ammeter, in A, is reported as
23.5 A
